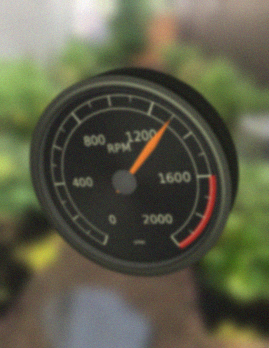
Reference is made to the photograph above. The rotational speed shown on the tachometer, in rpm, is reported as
1300 rpm
